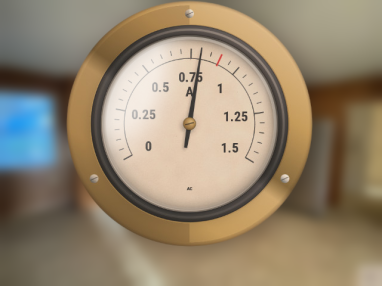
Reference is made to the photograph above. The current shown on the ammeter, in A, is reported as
0.8 A
